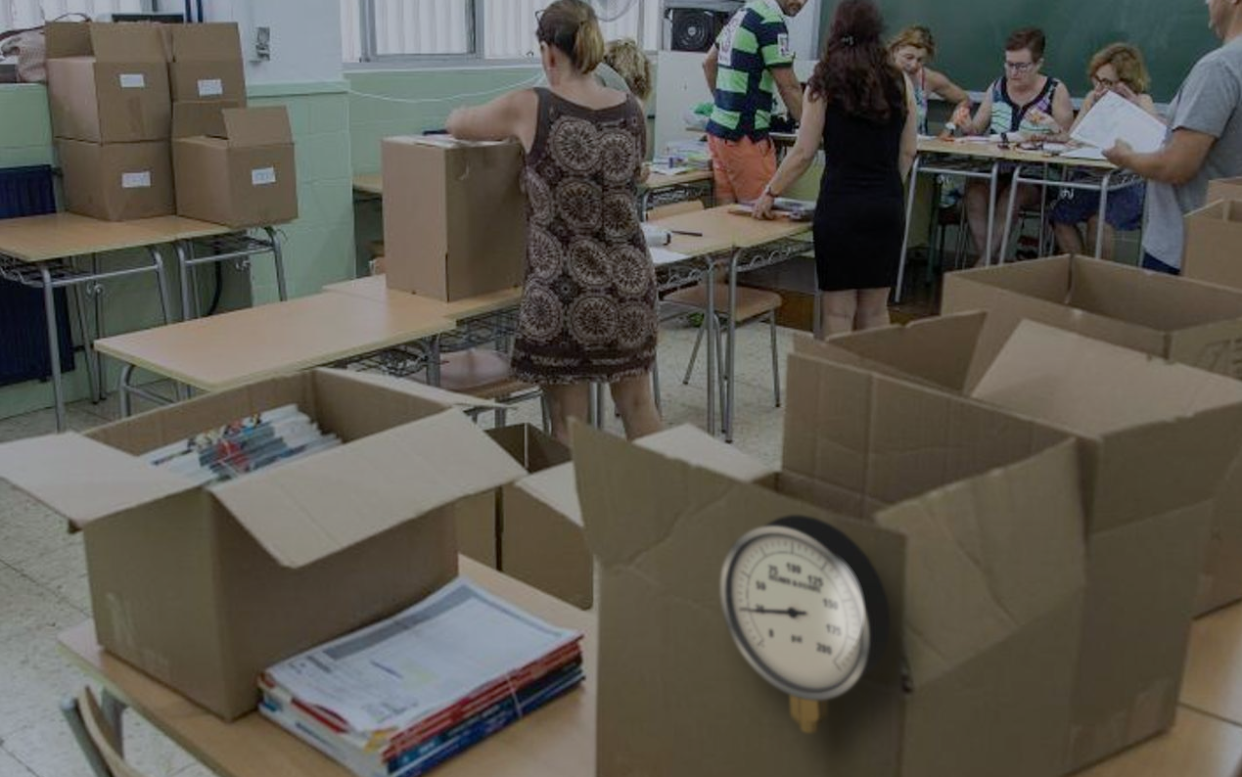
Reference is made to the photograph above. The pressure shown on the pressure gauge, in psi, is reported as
25 psi
